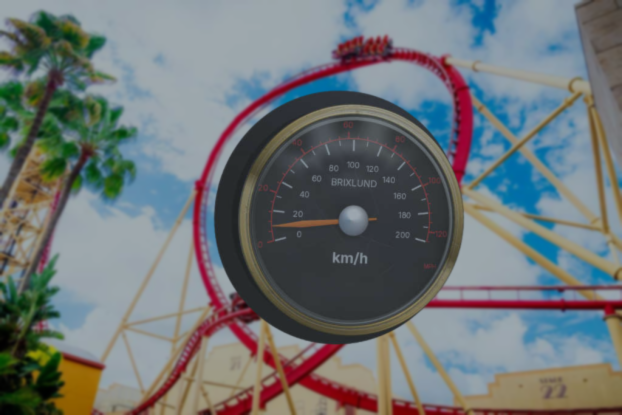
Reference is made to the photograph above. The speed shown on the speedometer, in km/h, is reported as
10 km/h
